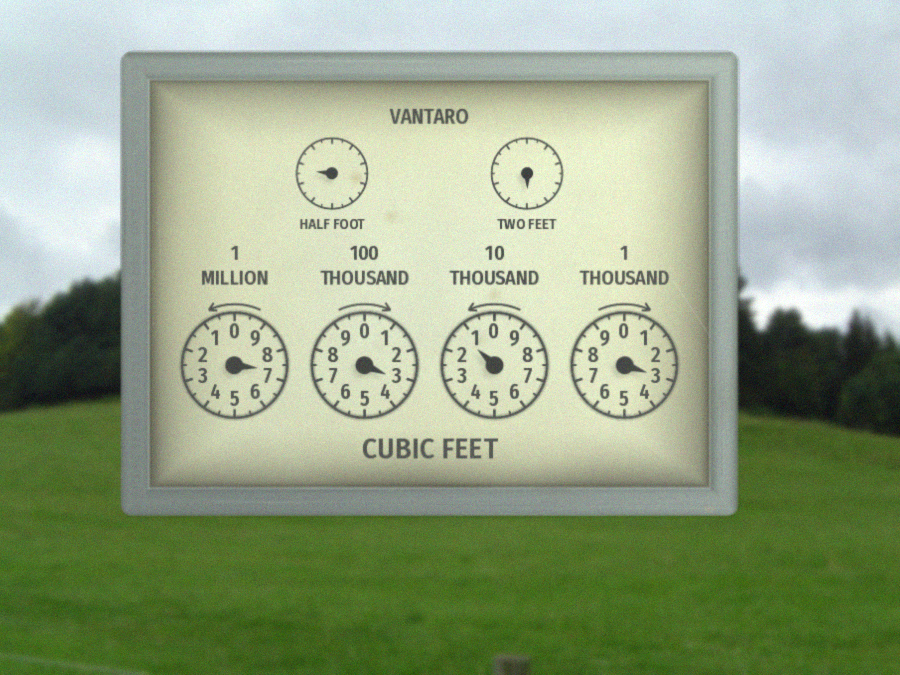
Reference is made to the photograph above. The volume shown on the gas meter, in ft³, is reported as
731300 ft³
